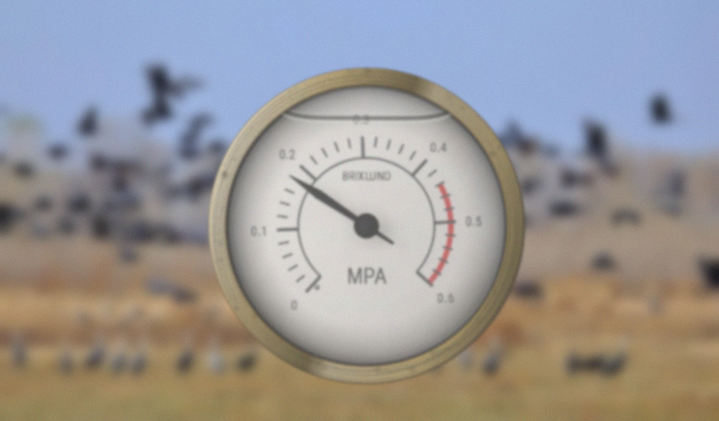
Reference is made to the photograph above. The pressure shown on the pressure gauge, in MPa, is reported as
0.18 MPa
